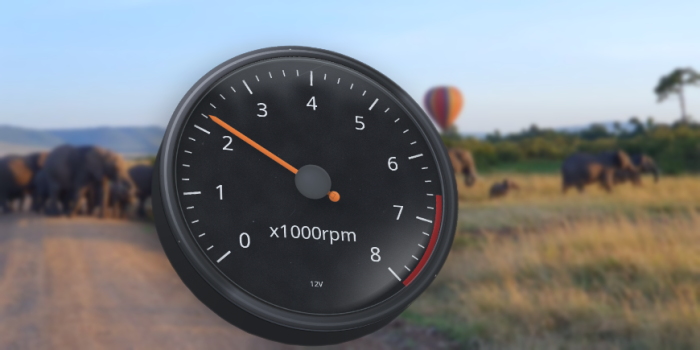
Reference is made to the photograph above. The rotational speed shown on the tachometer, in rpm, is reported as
2200 rpm
